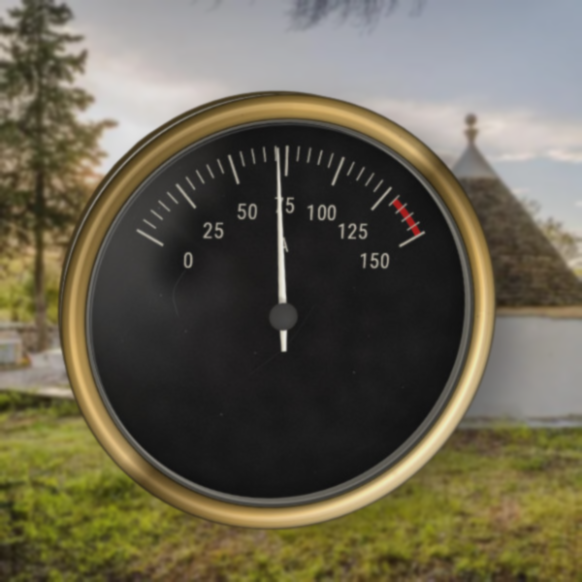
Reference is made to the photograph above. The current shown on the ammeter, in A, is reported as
70 A
